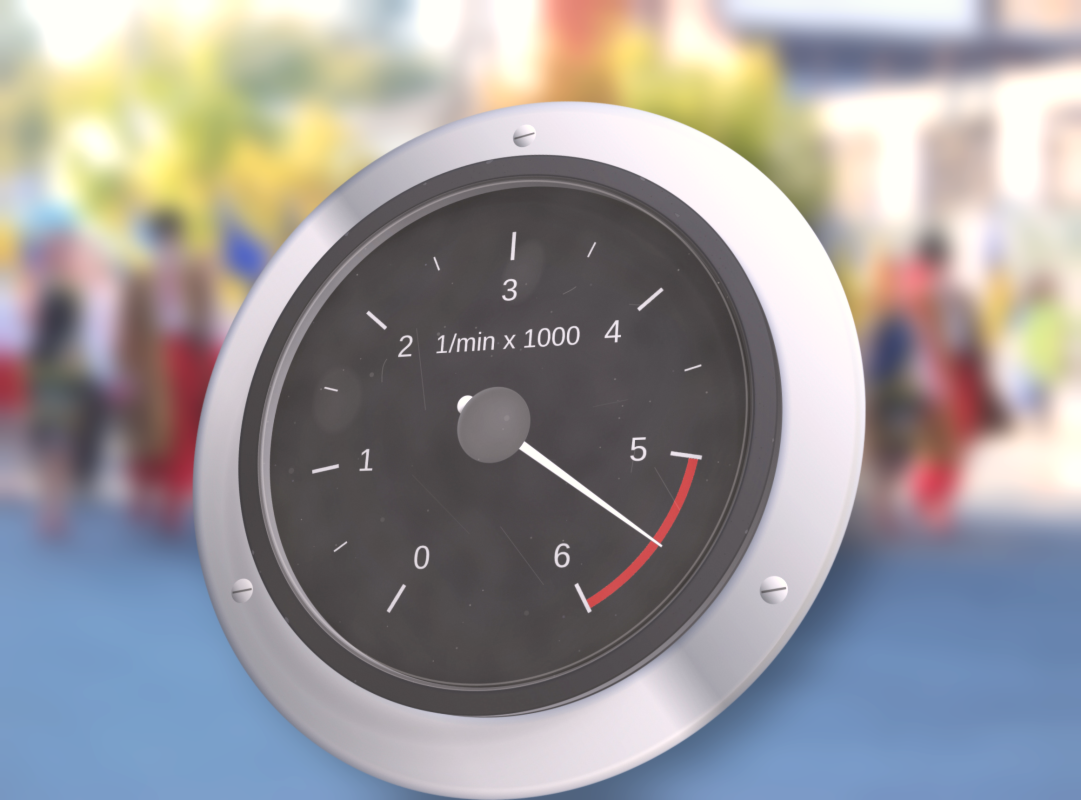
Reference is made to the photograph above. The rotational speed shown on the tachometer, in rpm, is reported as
5500 rpm
